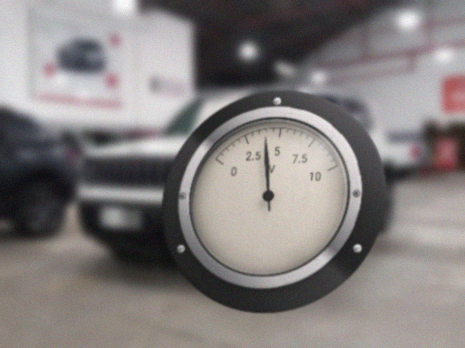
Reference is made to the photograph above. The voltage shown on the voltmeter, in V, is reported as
4 V
